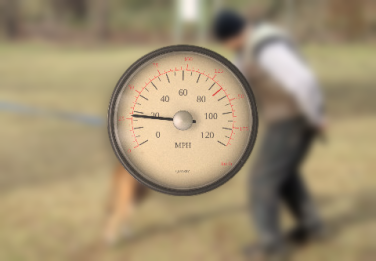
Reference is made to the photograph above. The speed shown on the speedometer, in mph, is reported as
17.5 mph
